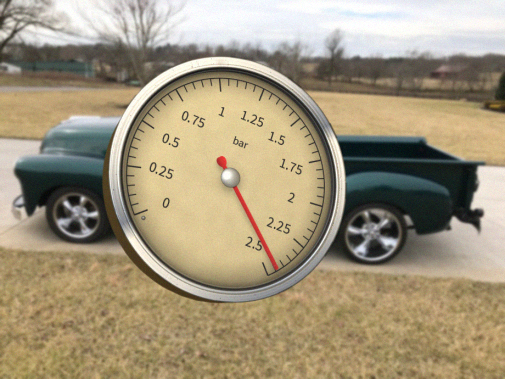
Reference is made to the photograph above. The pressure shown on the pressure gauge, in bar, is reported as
2.45 bar
